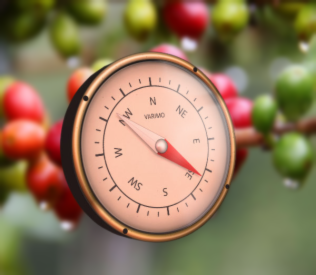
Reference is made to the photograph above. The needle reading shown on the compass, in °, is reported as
130 °
